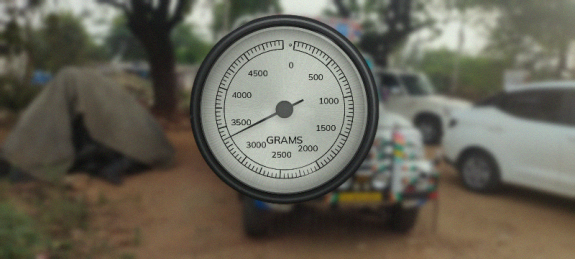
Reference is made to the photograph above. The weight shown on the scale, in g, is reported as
3350 g
